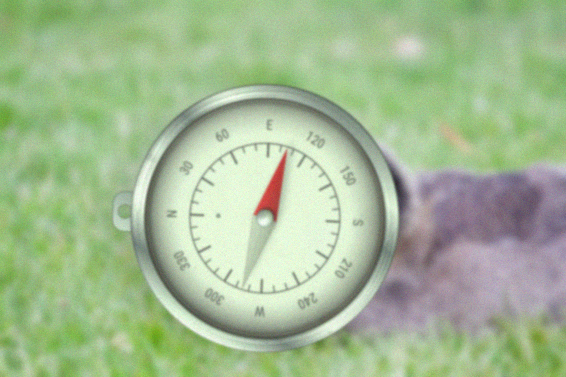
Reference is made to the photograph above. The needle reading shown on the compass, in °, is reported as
105 °
